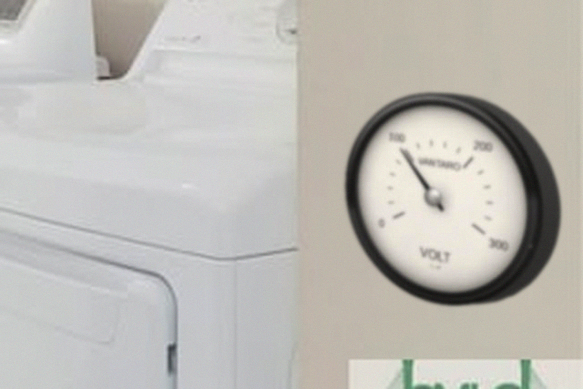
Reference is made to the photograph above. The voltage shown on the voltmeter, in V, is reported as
100 V
